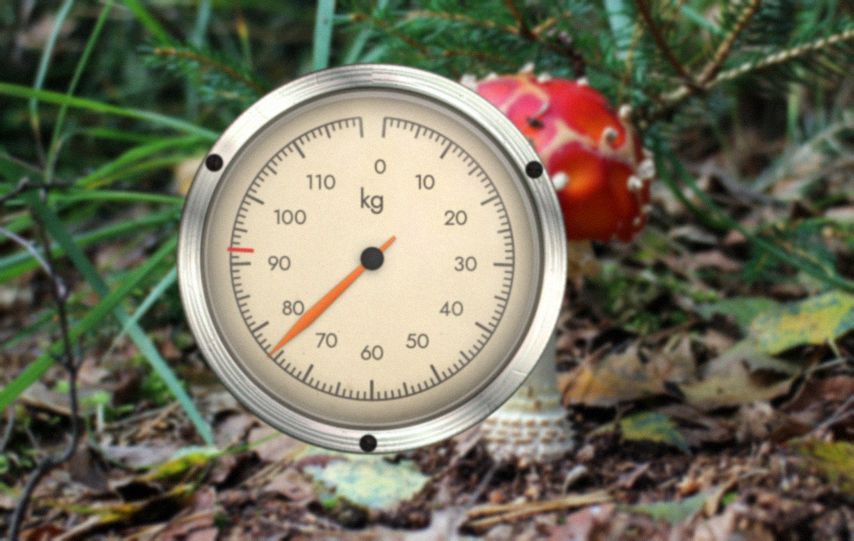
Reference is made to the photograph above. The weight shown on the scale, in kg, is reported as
76 kg
